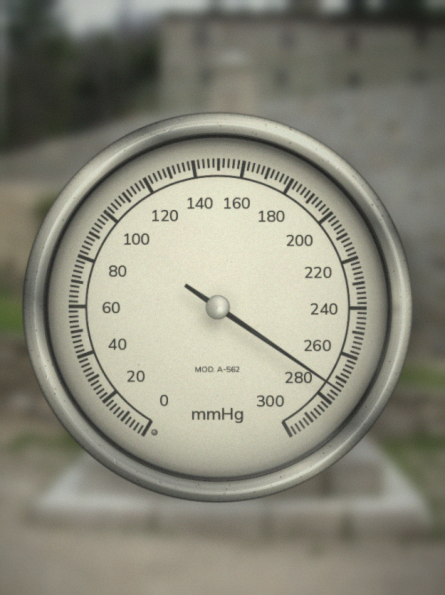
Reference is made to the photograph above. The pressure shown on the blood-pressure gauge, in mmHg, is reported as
274 mmHg
